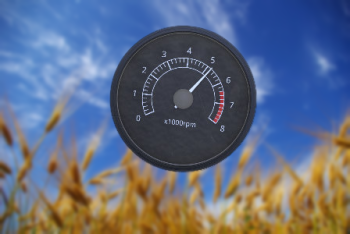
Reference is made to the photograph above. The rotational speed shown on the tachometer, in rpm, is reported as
5200 rpm
